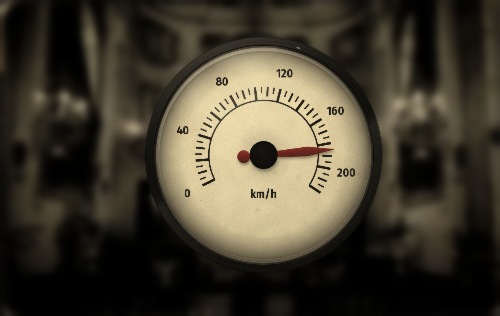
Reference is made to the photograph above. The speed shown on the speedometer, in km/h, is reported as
185 km/h
